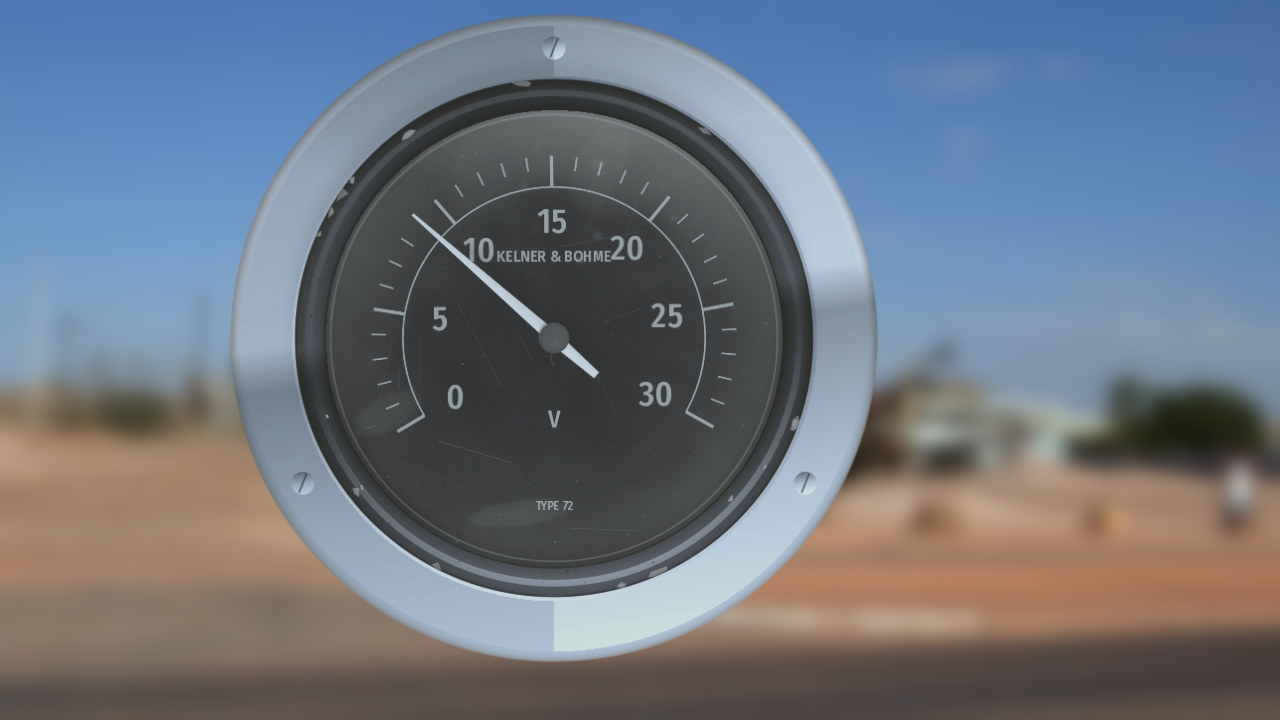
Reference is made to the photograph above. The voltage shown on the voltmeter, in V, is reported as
9 V
